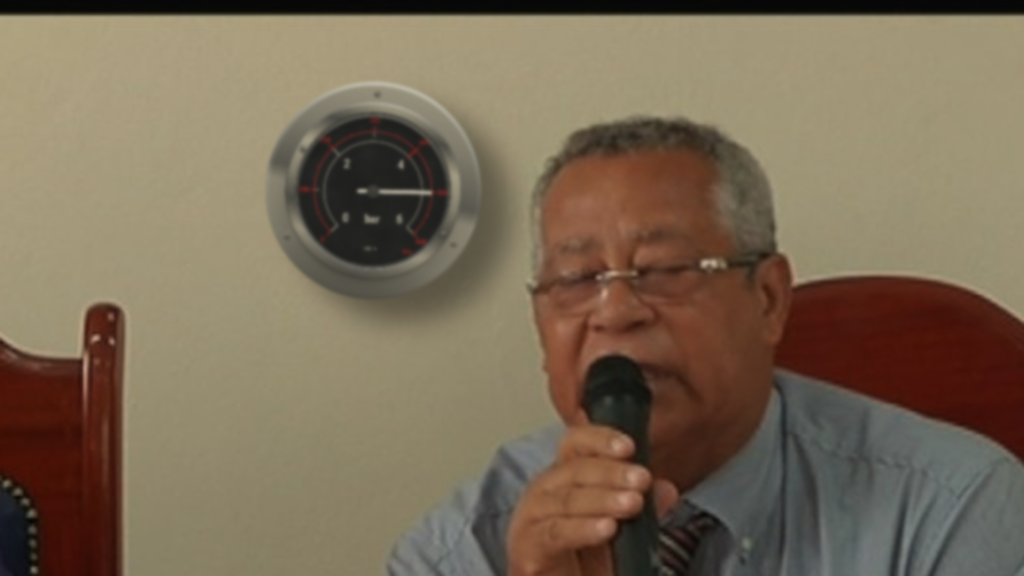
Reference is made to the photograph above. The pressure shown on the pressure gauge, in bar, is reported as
5 bar
